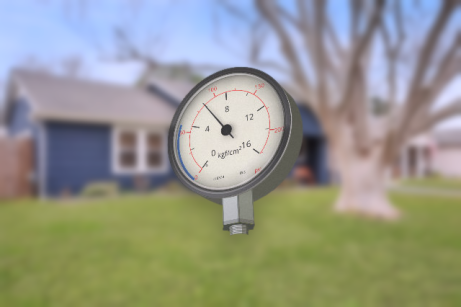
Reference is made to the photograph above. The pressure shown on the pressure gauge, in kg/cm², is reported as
6 kg/cm²
